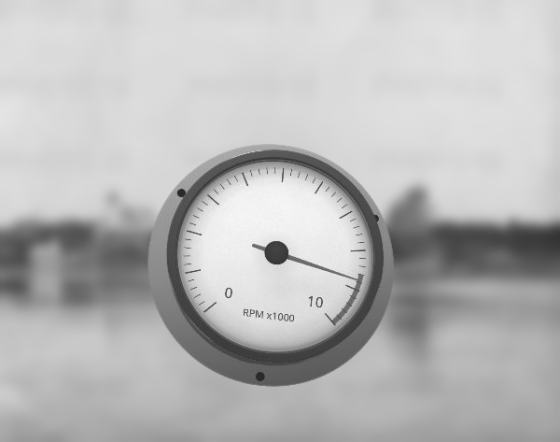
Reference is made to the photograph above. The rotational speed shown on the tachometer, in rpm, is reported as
8800 rpm
